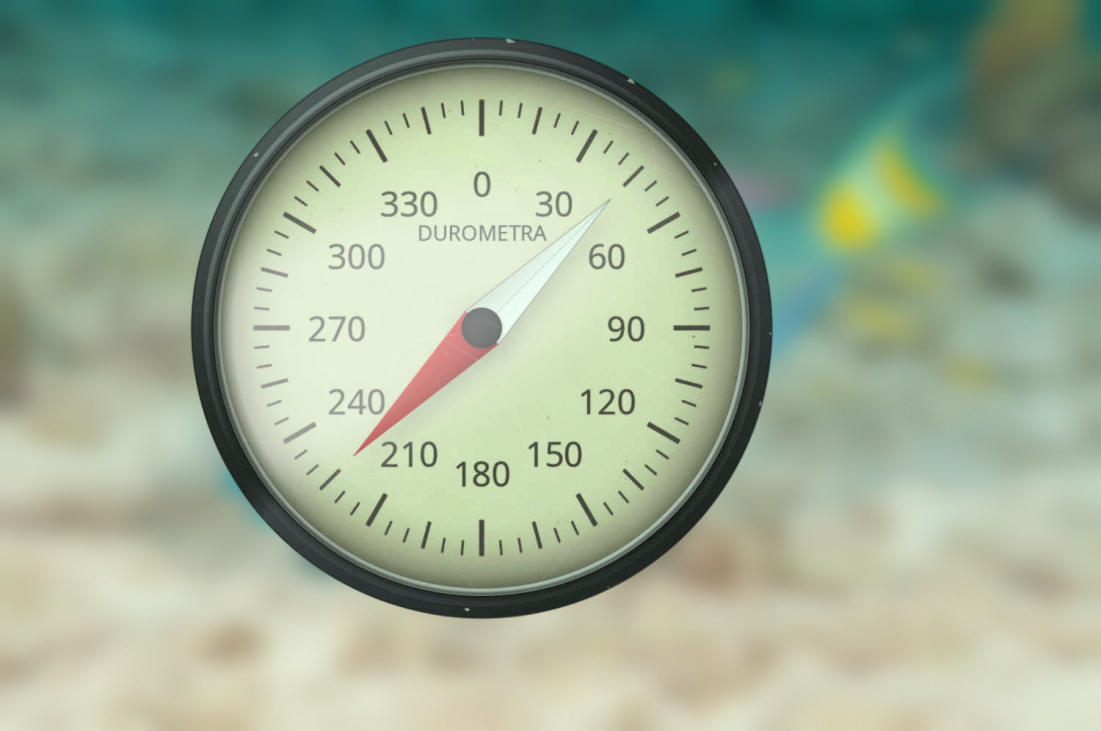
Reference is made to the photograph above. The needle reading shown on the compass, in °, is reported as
225 °
